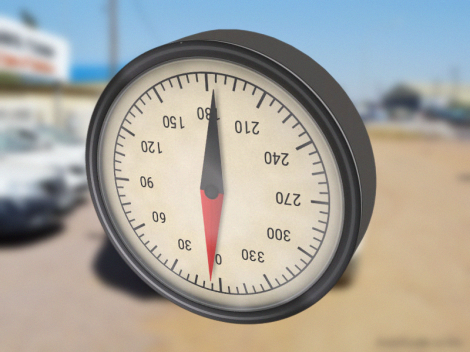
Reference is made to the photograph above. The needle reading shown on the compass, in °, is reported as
5 °
